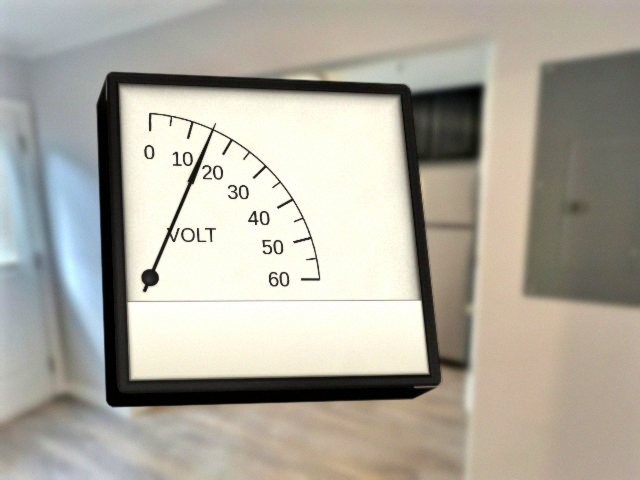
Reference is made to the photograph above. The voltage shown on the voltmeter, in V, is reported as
15 V
